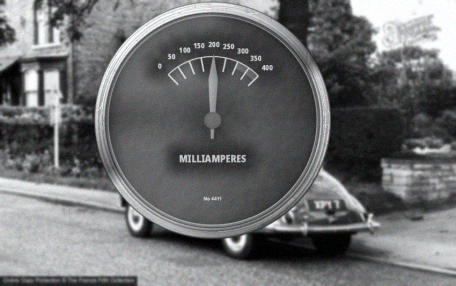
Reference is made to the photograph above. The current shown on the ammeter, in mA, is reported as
200 mA
